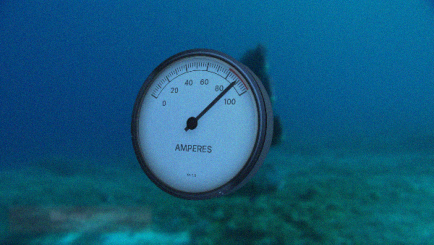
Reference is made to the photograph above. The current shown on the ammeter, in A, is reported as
90 A
